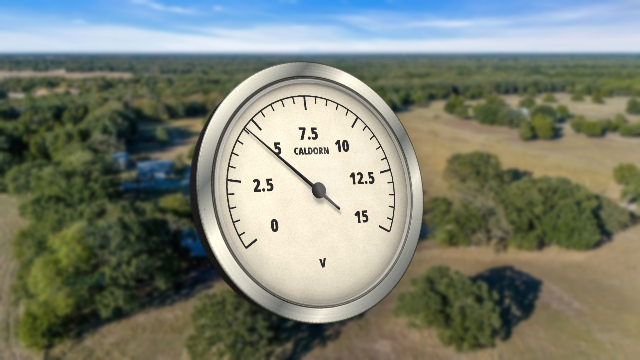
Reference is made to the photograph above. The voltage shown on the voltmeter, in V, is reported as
4.5 V
